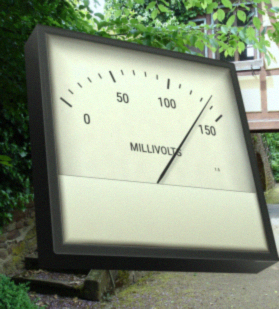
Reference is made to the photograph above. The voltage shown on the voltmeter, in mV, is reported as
135 mV
